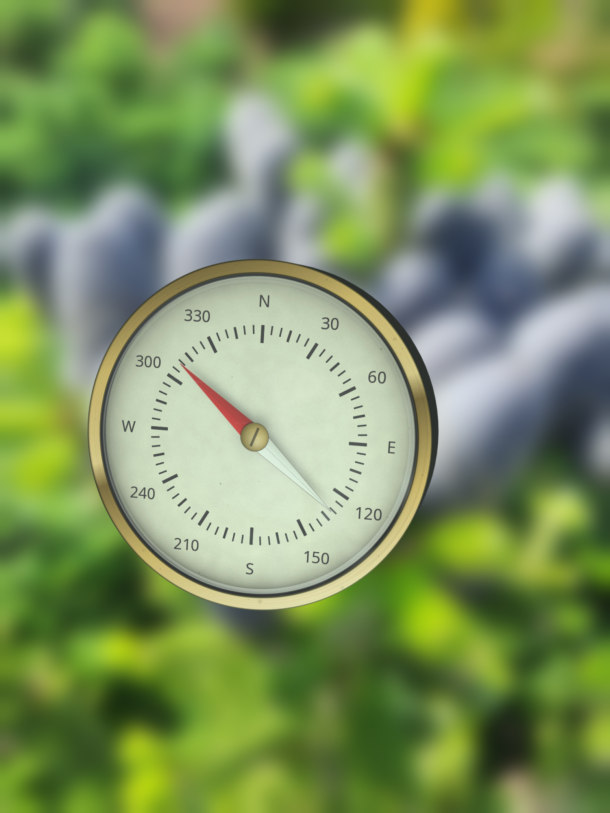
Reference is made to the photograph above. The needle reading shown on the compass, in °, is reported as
310 °
